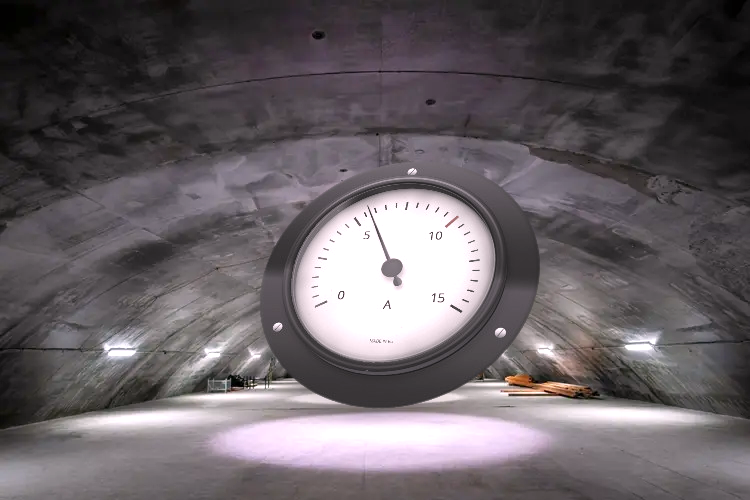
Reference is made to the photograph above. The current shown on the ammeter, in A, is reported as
5.75 A
